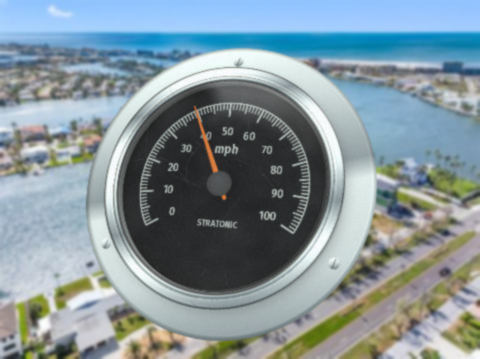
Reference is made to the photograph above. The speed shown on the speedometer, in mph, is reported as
40 mph
